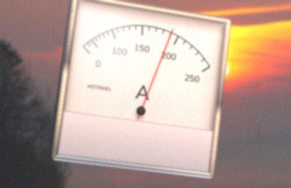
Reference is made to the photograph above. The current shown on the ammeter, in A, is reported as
190 A
